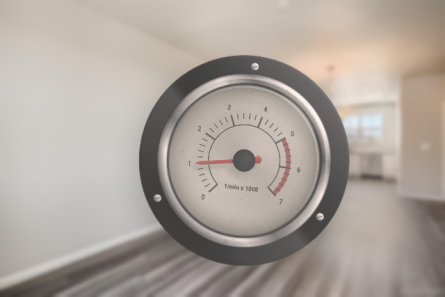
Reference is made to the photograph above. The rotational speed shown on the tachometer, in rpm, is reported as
1000 rpm
